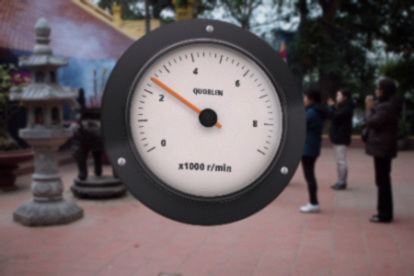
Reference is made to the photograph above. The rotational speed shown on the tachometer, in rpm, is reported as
2400 rpm
